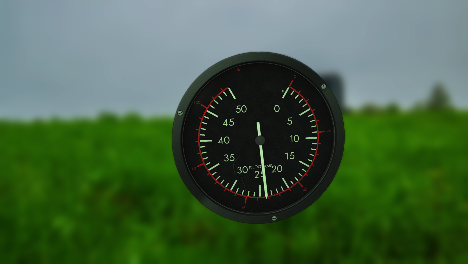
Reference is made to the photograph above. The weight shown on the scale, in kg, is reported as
24 kg
